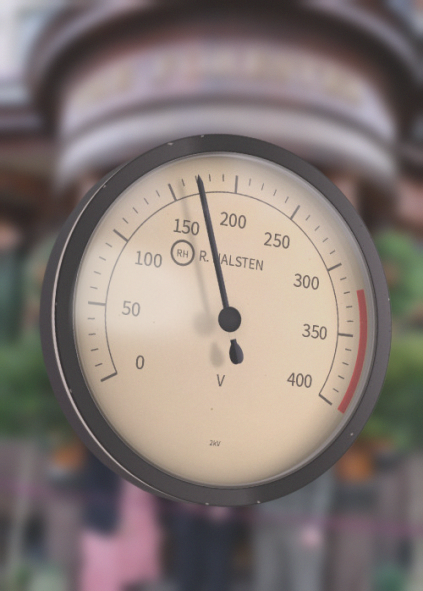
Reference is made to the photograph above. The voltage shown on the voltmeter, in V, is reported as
170 V
